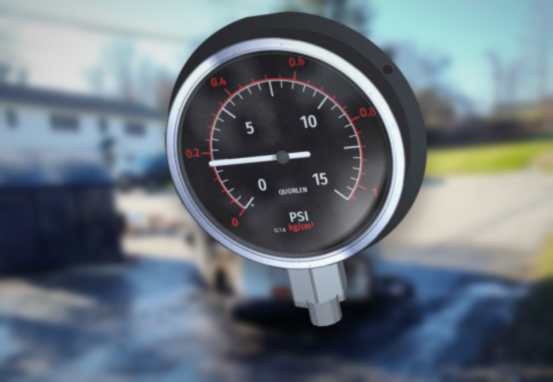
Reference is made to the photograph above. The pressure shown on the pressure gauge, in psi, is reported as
2.5 psi
